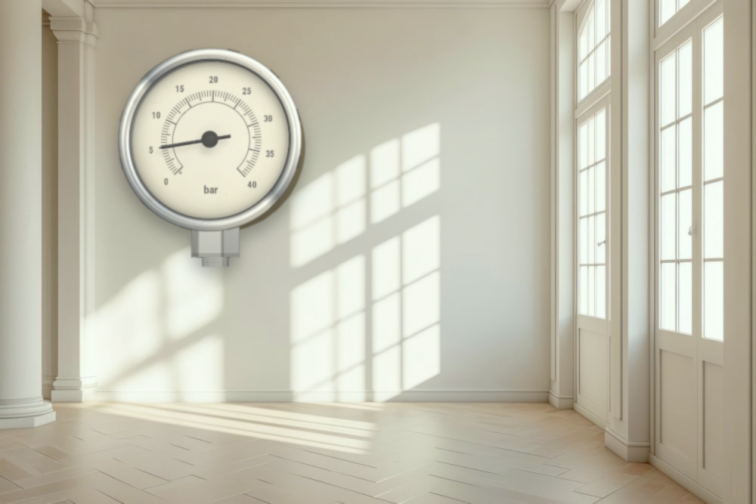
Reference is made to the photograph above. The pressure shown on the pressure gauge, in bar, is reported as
5 bar
